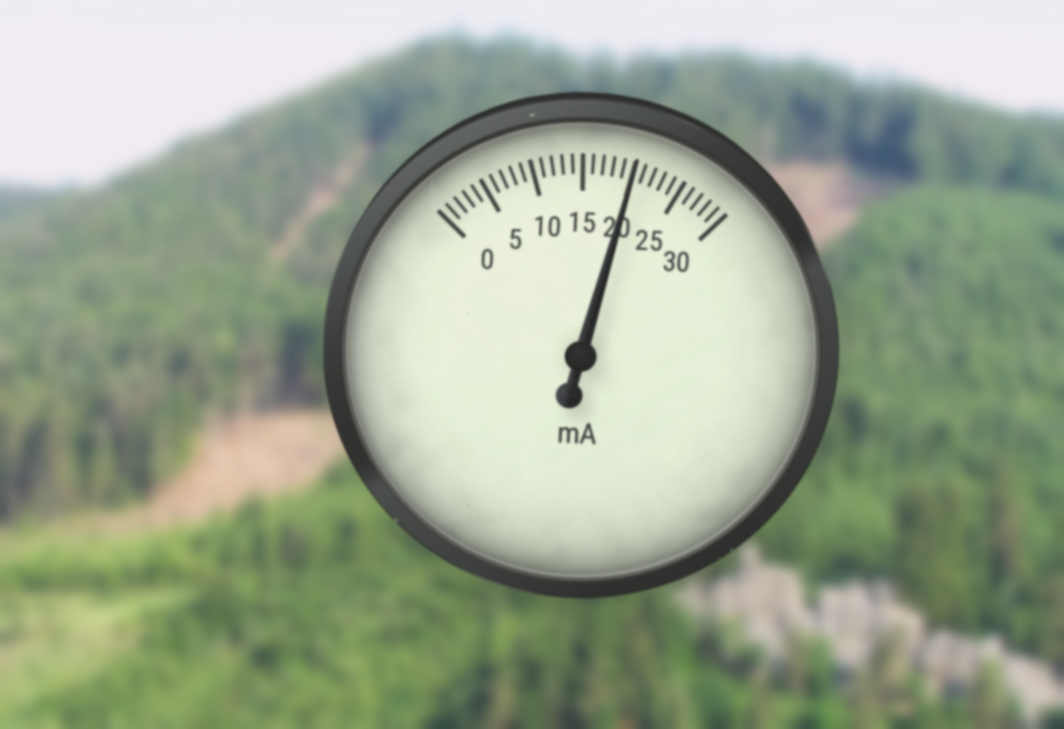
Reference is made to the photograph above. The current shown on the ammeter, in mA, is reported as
20 mA
